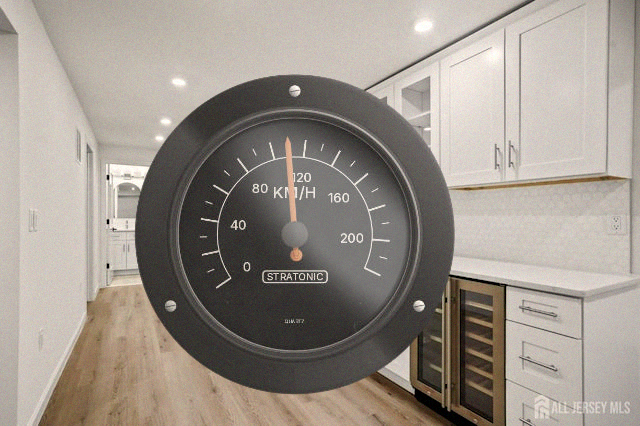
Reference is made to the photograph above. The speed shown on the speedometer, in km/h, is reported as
110 km/h
